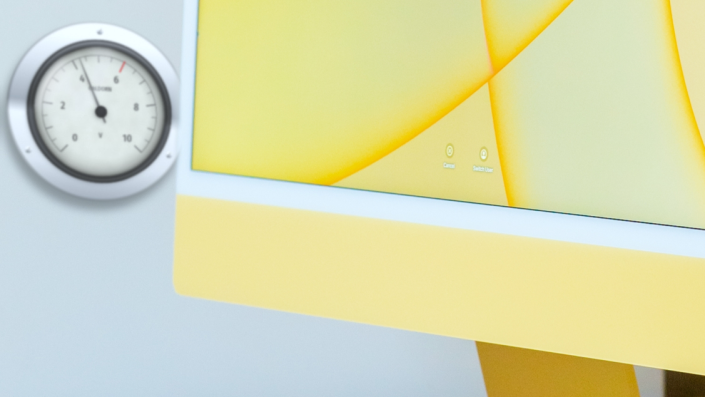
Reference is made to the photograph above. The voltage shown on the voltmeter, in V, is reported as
4.25 V
